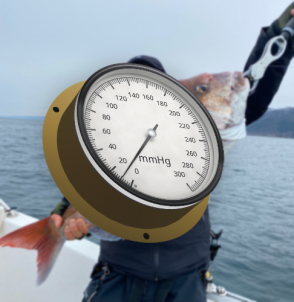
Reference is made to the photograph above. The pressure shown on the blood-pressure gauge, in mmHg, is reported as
10 mmHg
